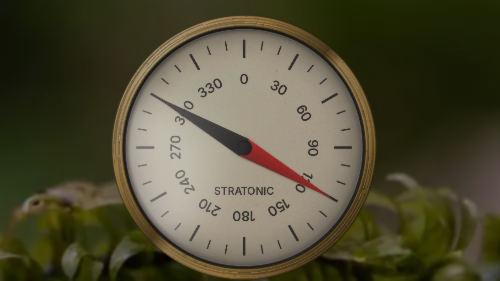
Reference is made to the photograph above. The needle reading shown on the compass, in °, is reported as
120 °
